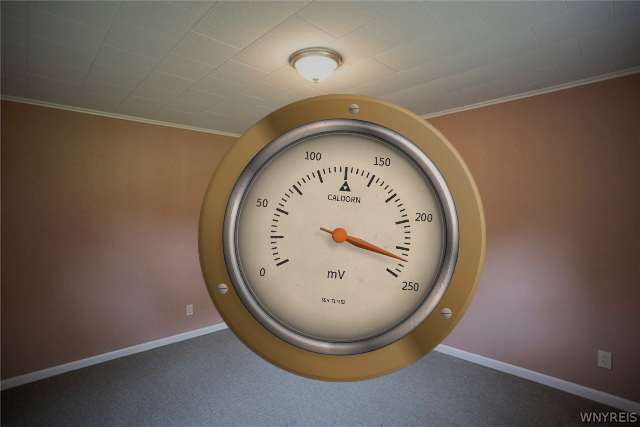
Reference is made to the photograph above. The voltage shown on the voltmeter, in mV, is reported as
235 mV
